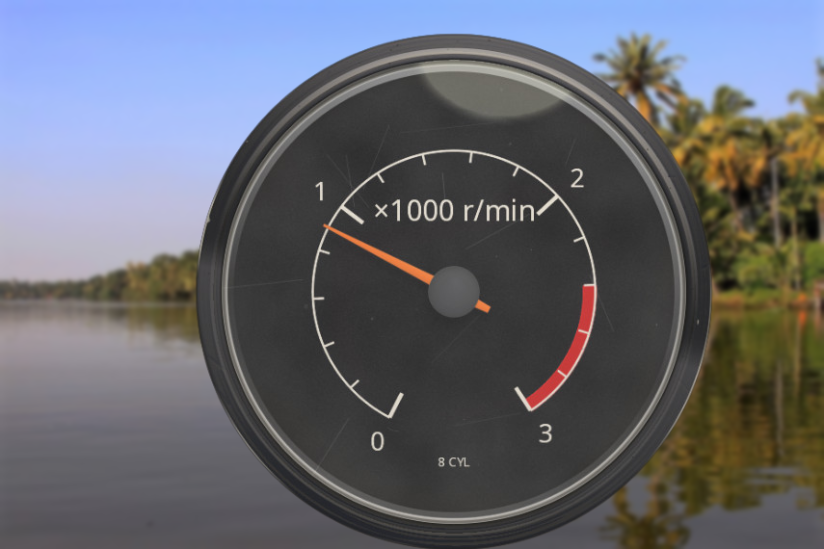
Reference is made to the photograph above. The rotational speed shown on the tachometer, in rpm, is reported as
900 rpm
